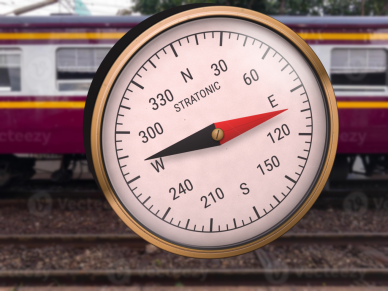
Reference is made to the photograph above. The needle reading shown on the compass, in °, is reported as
100 °
